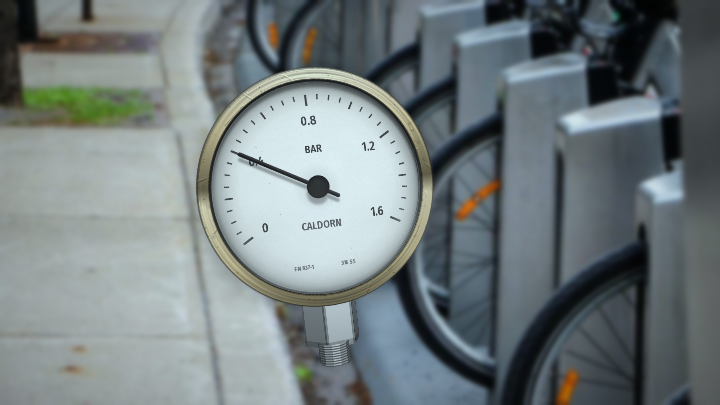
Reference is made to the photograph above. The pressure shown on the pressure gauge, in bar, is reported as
0.4 bar
